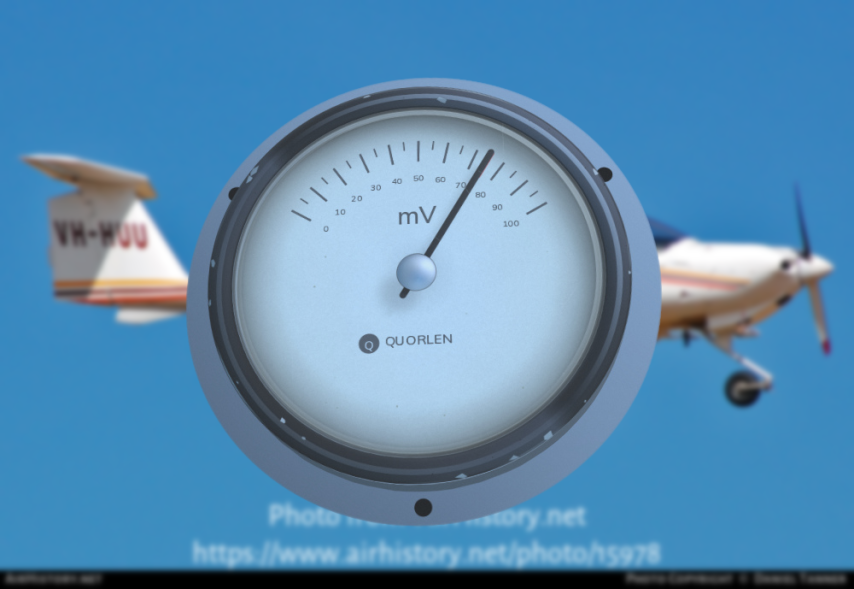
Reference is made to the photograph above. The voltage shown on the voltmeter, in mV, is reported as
75 mV
